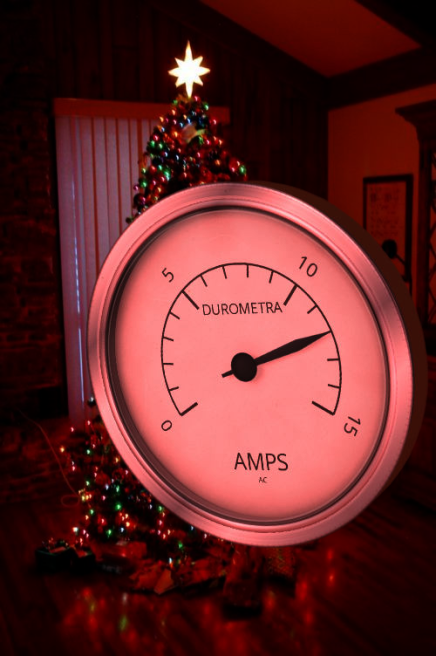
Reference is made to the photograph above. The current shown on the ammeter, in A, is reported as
12 A
